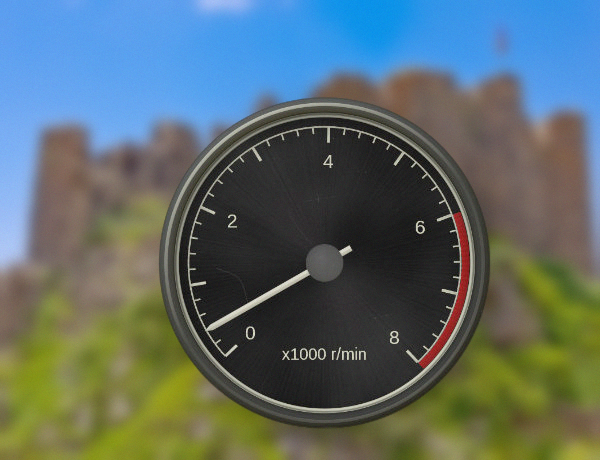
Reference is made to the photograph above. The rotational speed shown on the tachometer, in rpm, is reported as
400 rpm
